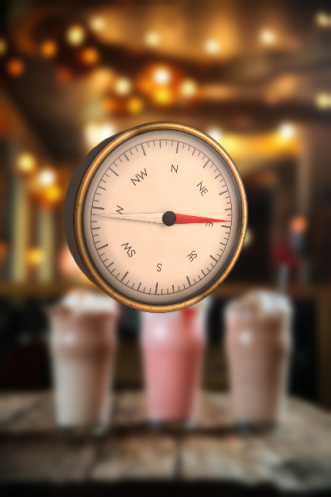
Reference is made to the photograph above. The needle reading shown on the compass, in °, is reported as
85 °
